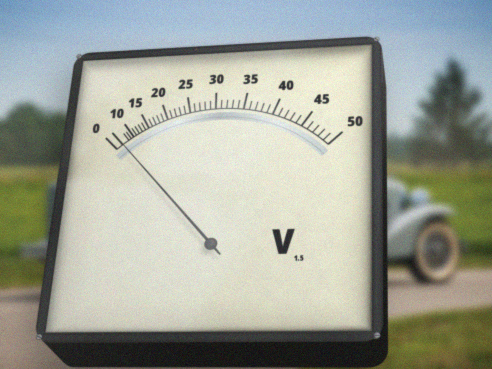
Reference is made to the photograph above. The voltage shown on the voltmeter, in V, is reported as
5 V
